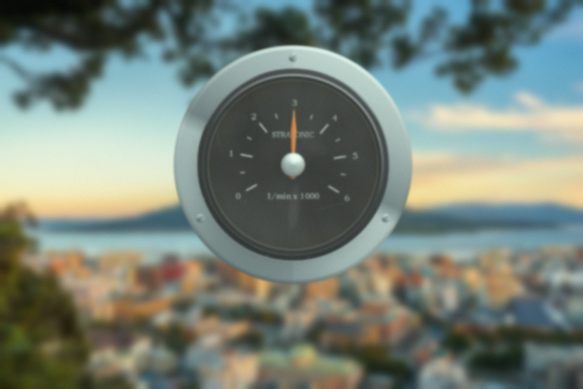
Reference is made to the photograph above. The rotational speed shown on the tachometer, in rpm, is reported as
3000 rpm
